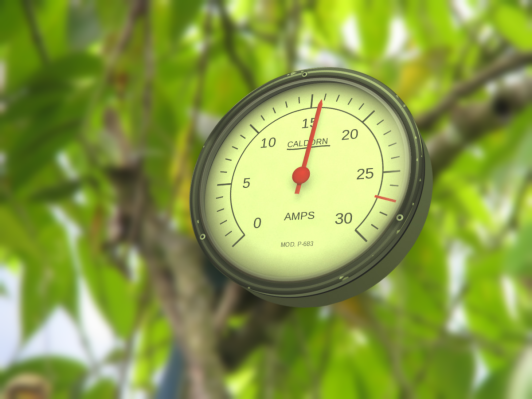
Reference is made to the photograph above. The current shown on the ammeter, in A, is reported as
16 A
